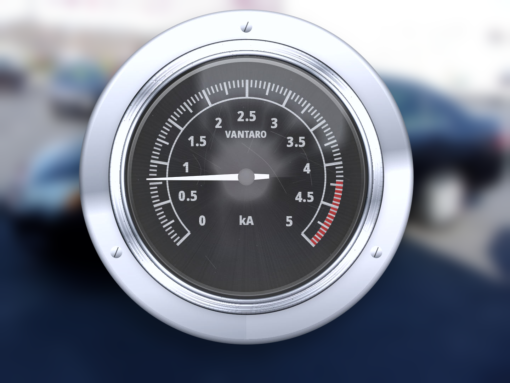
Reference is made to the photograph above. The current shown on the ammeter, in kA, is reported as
0.8 kA
